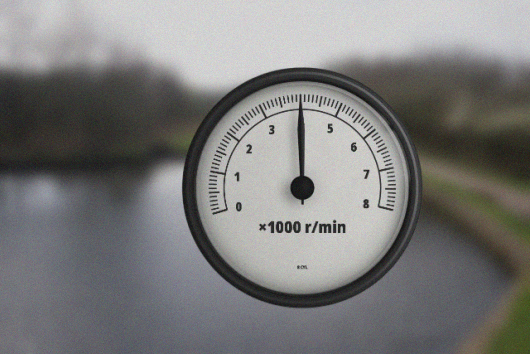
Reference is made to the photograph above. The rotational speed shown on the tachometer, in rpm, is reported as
4000 rpm
